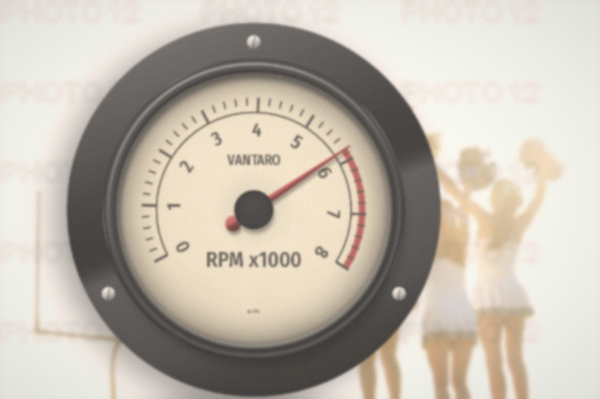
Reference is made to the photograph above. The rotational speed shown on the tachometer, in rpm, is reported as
5800 rpm
